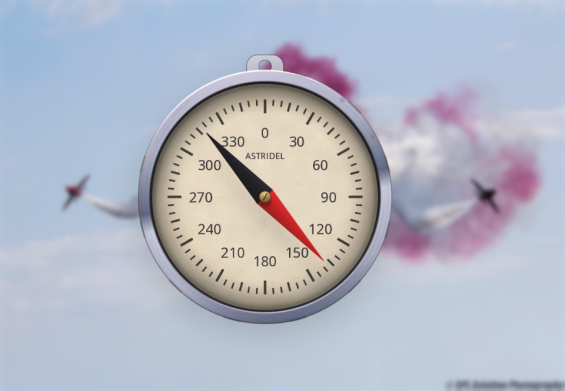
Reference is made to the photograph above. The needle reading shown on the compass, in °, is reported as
137.5 °
